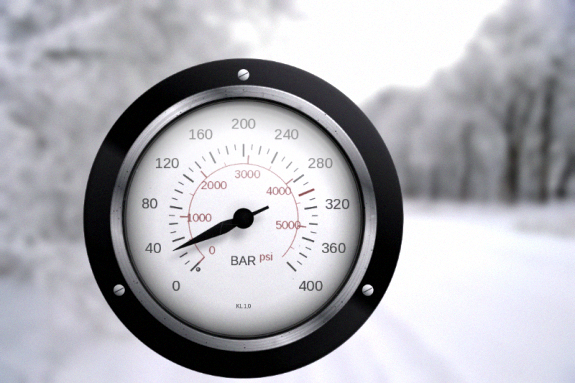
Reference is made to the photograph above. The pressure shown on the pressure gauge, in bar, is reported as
30 bar
